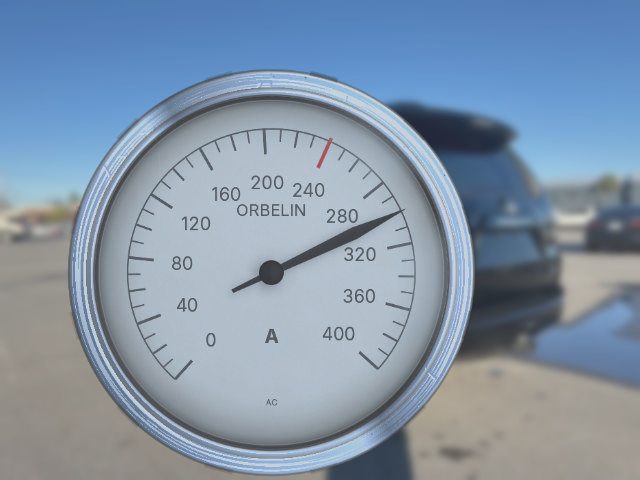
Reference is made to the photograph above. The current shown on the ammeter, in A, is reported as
300 A
